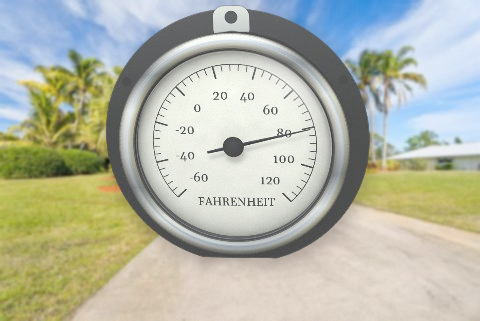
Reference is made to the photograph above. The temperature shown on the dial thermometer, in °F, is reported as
80 °F
